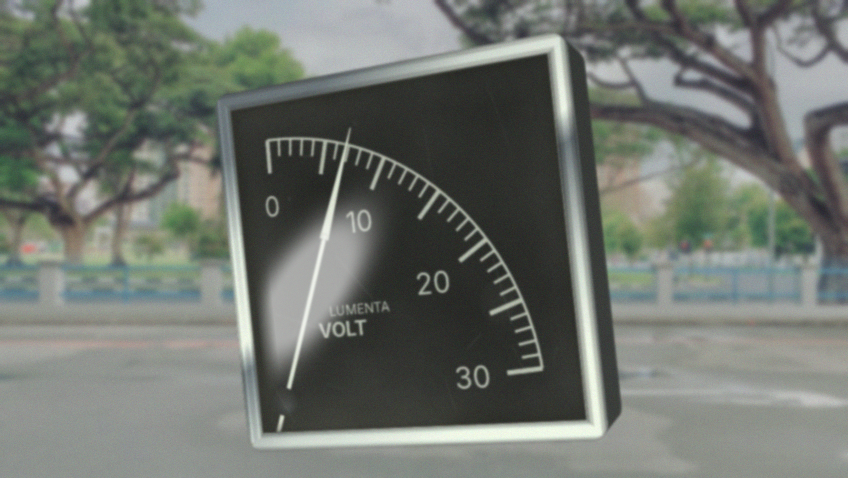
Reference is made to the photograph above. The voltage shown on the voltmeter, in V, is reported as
7 V
